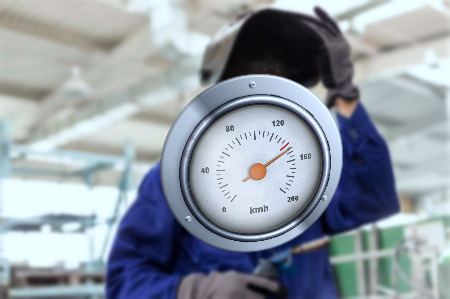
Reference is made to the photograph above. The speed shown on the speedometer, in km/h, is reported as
145 km/h
